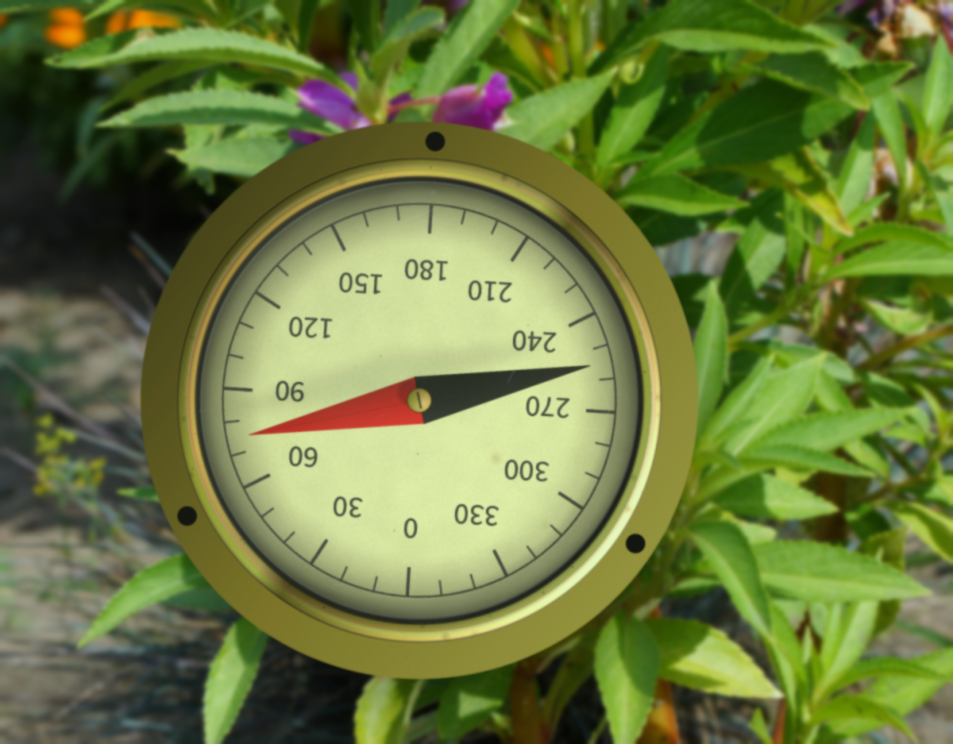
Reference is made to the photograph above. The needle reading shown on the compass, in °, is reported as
75 °
